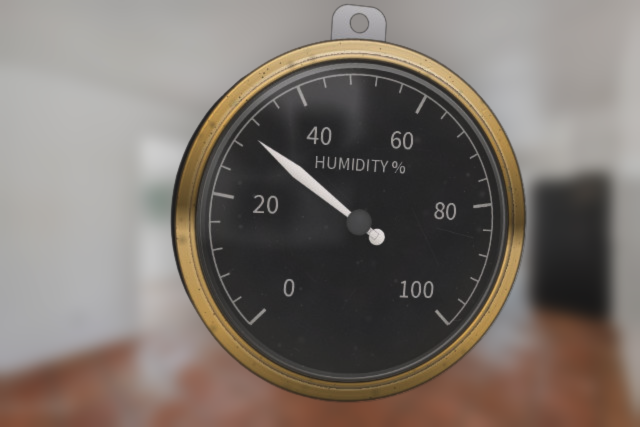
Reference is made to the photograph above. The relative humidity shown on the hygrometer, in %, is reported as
30 %
